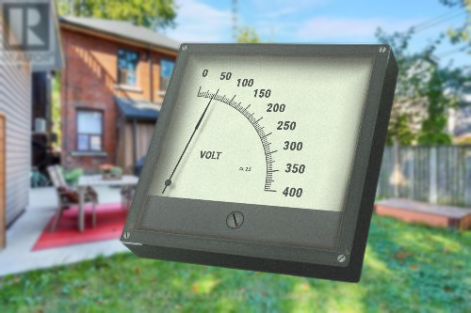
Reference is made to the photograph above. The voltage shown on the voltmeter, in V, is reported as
50 V
